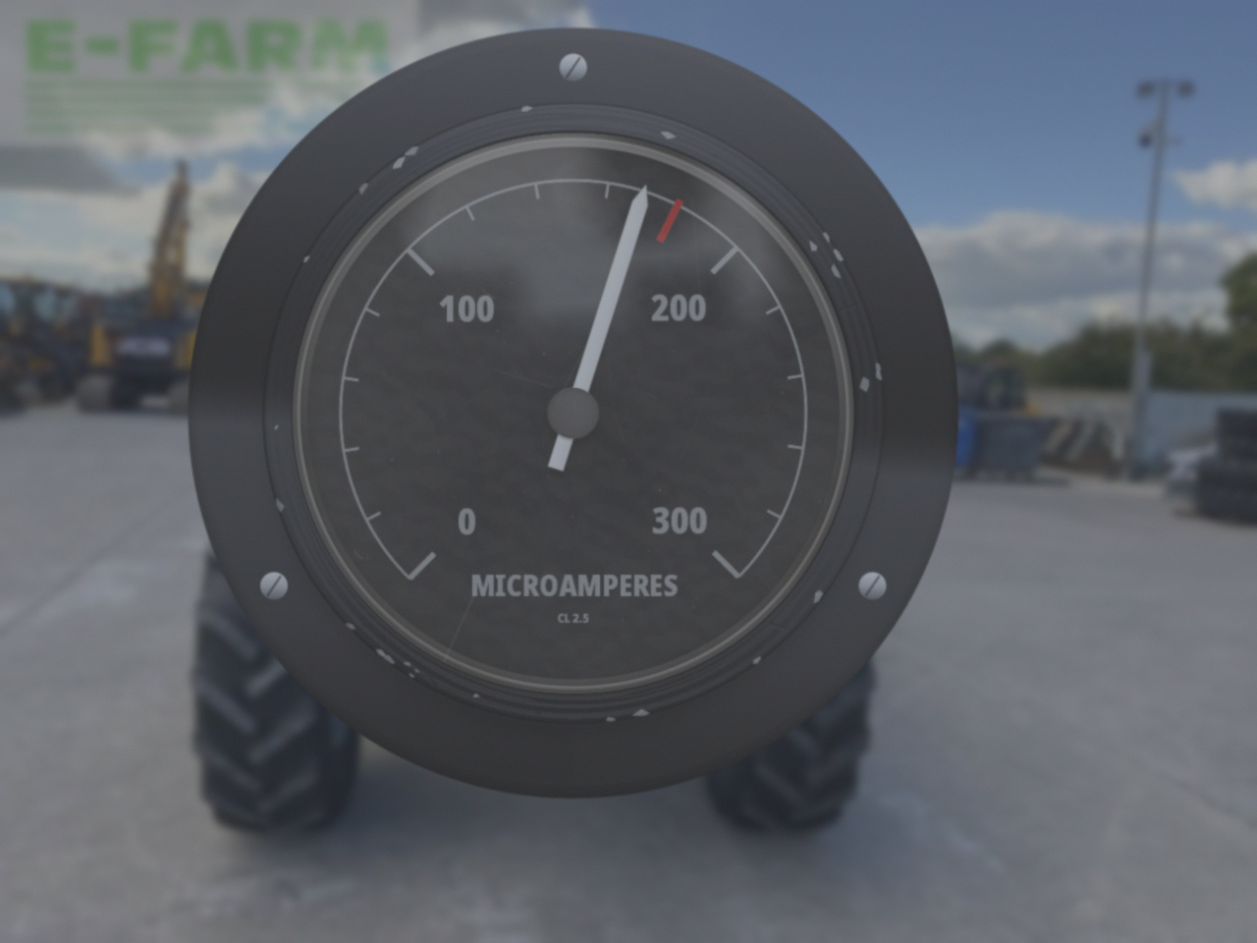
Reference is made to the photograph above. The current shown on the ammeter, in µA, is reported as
170 µA
